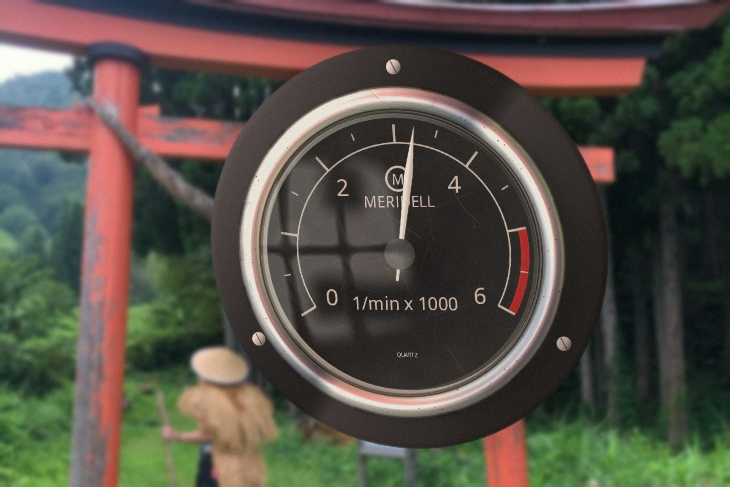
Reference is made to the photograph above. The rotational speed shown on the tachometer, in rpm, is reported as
3250 rpm
